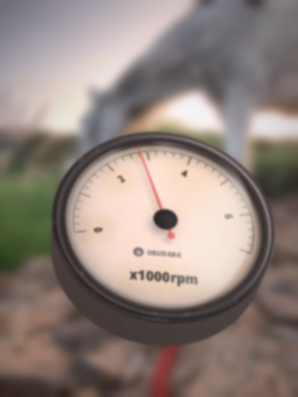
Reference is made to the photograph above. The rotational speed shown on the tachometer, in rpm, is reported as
2800 rpm
